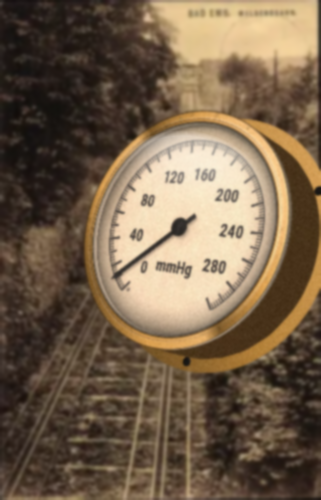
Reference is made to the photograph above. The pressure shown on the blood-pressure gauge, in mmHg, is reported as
10 mmHg
